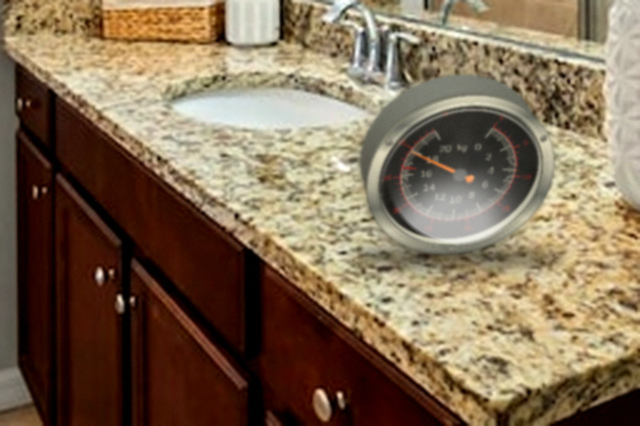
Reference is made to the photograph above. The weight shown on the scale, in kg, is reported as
18 kg
